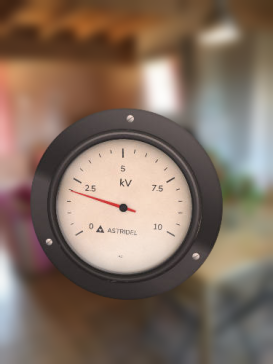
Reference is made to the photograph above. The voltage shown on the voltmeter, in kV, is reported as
2 kV
